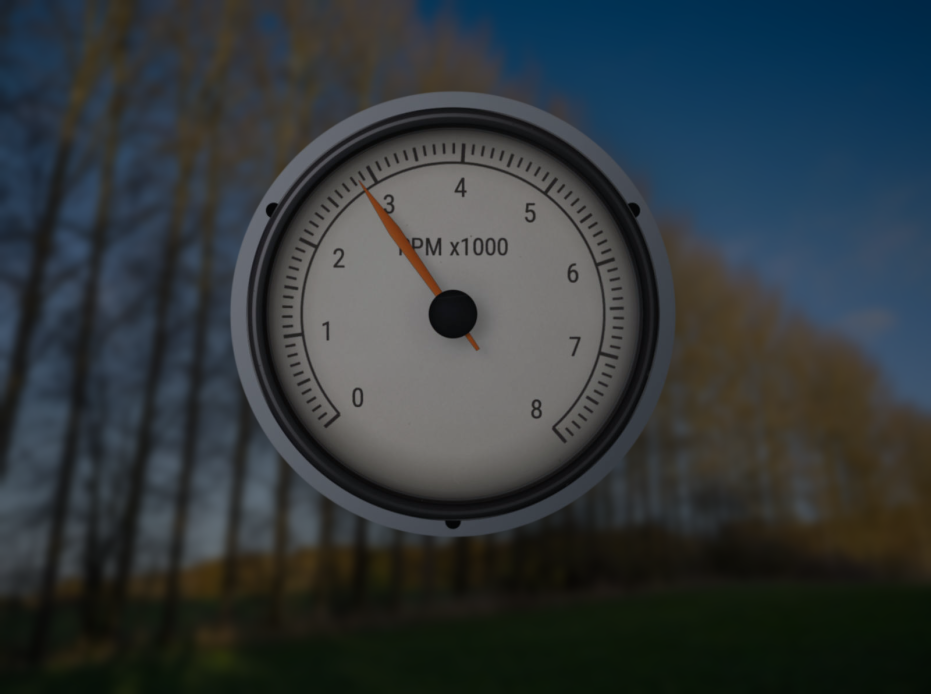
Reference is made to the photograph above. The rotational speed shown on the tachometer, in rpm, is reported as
2850 rpm
